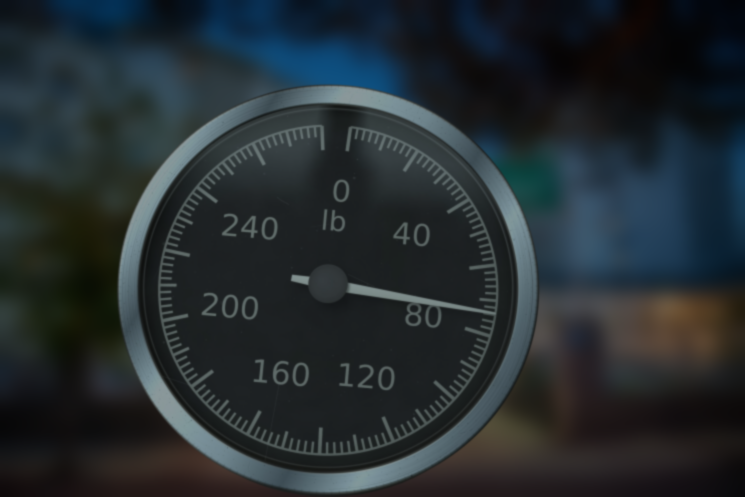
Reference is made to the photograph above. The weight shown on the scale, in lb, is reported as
74 lb
